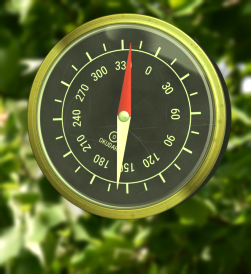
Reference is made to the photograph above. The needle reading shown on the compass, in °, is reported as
337.5 °
